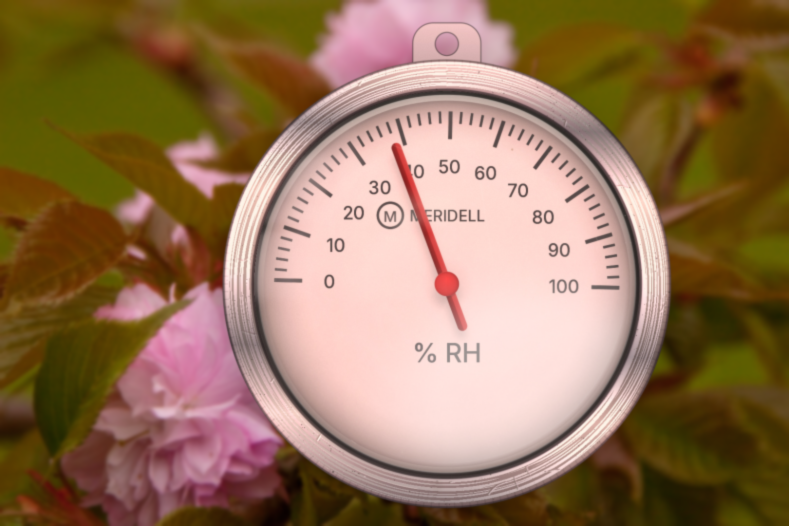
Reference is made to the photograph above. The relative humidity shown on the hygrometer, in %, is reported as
38 %
